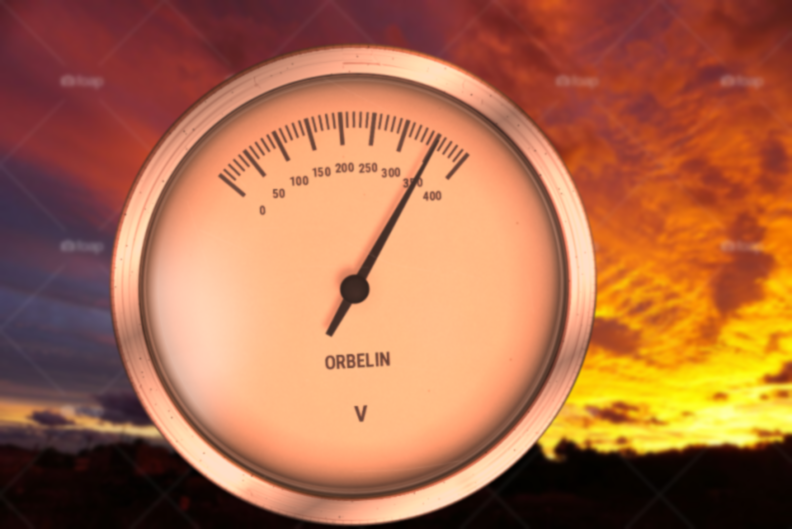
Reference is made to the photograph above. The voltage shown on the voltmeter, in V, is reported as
350 V
